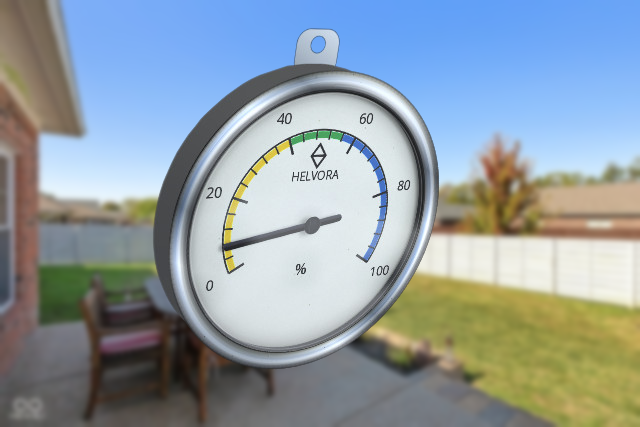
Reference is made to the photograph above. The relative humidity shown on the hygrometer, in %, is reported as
8 %
